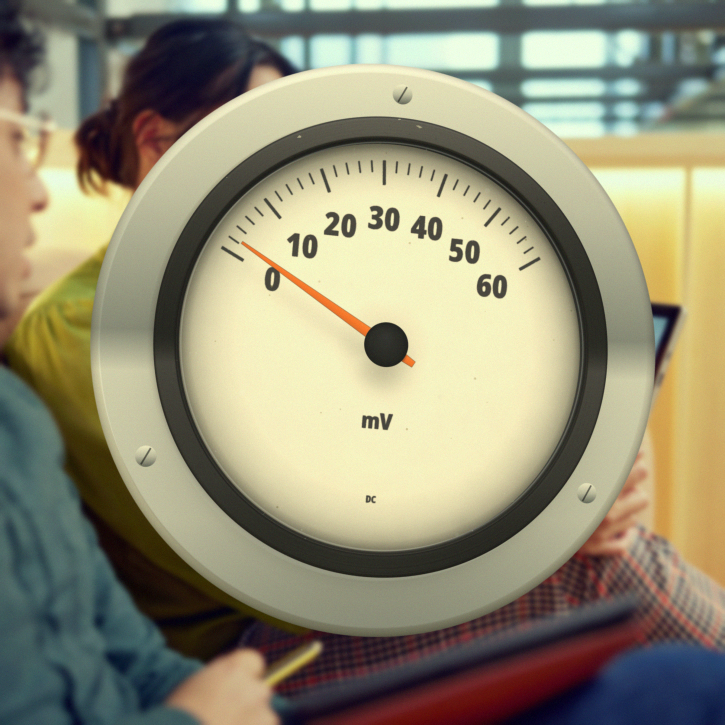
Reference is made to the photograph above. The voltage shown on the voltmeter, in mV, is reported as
2 mV
